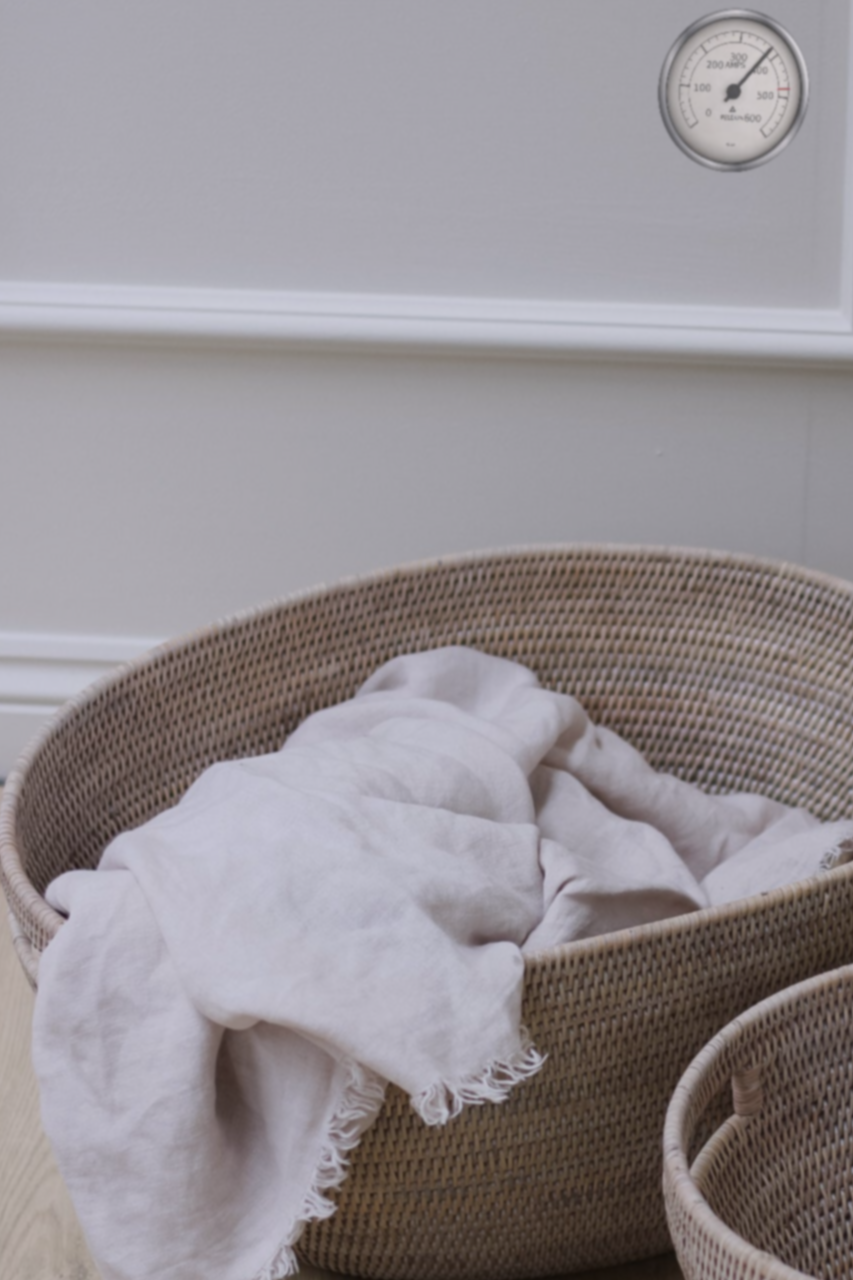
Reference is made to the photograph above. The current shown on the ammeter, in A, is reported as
380 A
